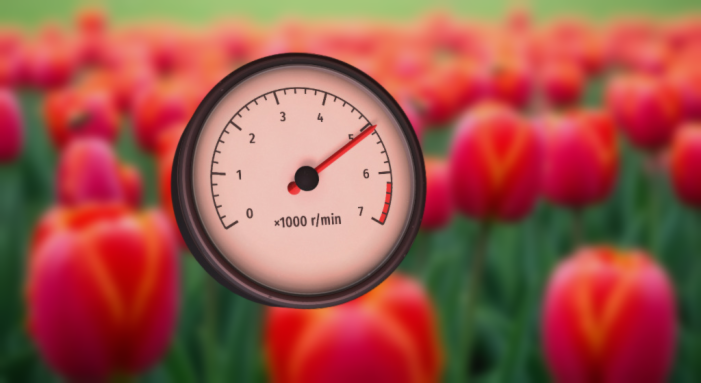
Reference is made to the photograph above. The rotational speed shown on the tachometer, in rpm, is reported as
5100 rpm
